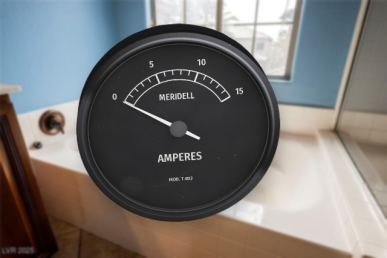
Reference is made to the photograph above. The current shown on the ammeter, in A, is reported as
0 A
